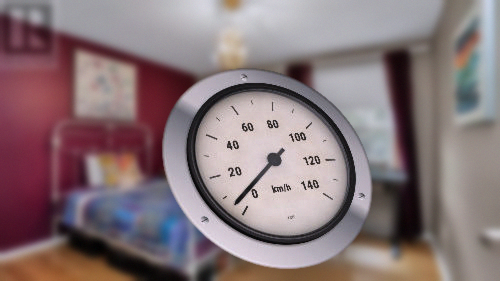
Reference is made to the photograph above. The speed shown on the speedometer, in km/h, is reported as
5 km/h
